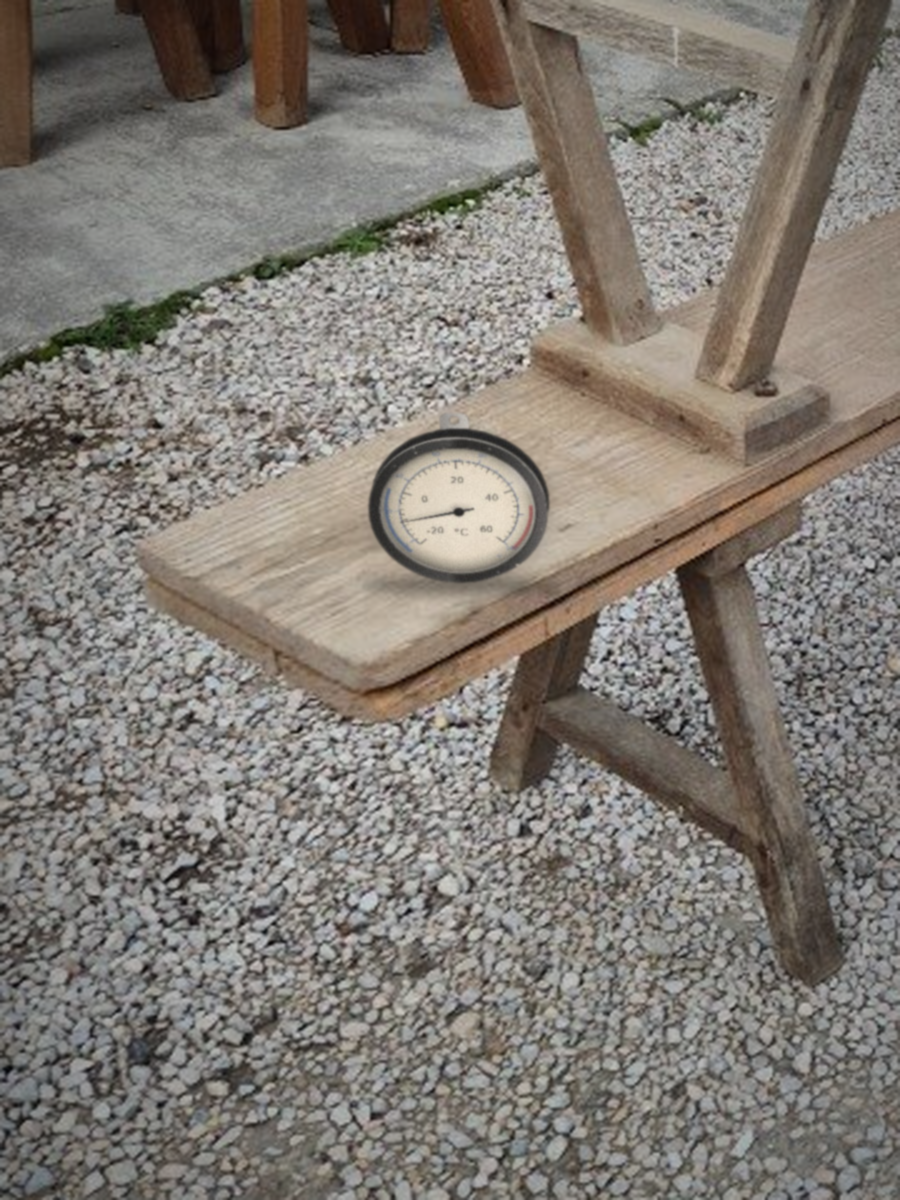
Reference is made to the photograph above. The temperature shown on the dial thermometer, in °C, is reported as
-10 °C
